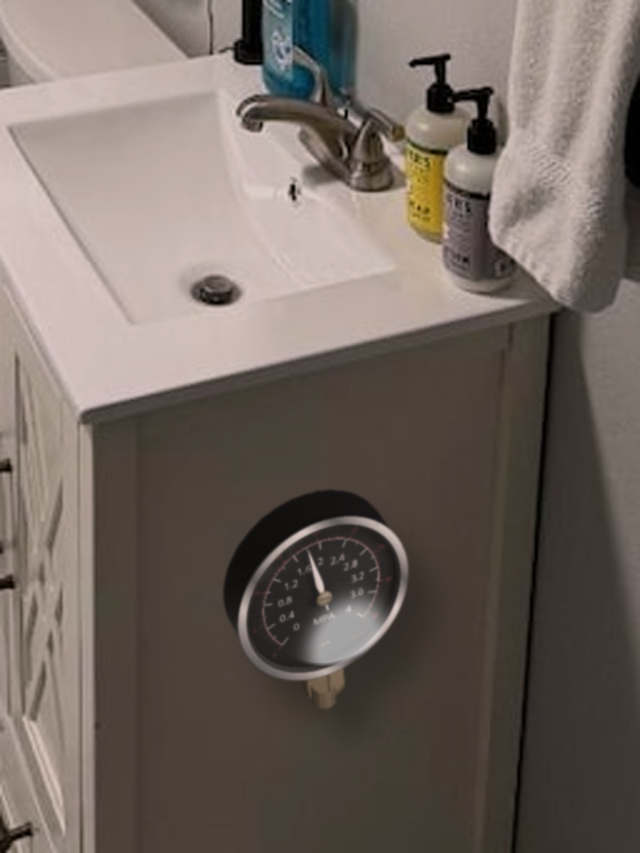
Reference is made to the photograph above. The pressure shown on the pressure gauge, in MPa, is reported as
1.8 MPa
